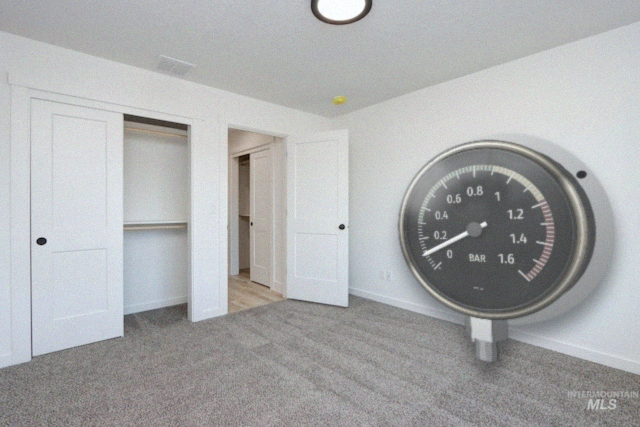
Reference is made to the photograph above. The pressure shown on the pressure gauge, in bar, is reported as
0.1 bar
